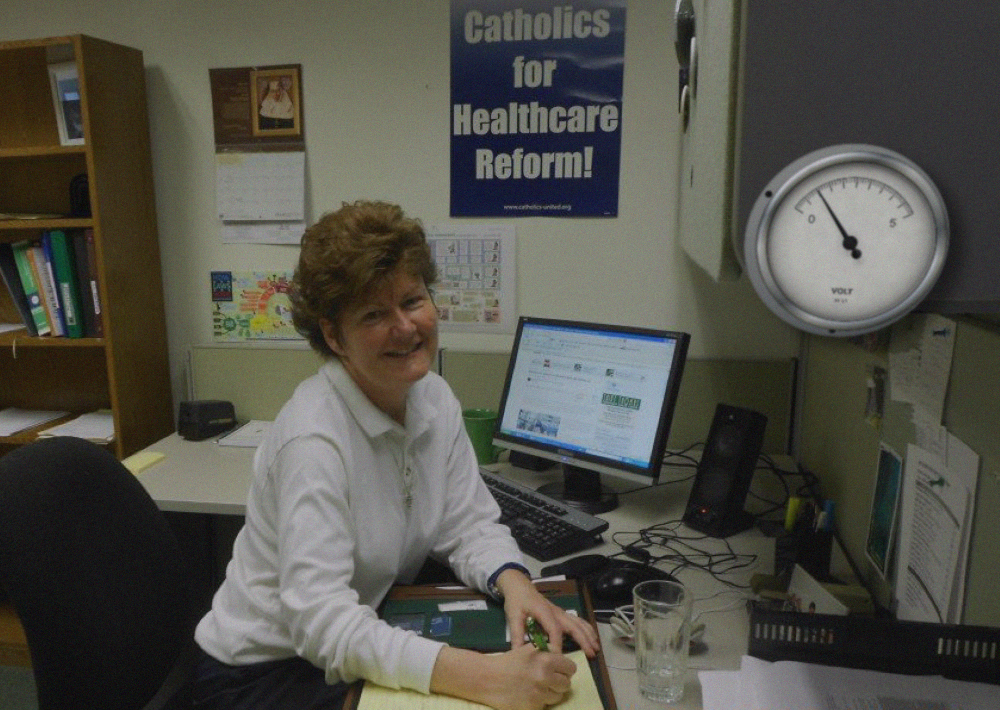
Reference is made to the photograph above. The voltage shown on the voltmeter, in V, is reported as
1 V
